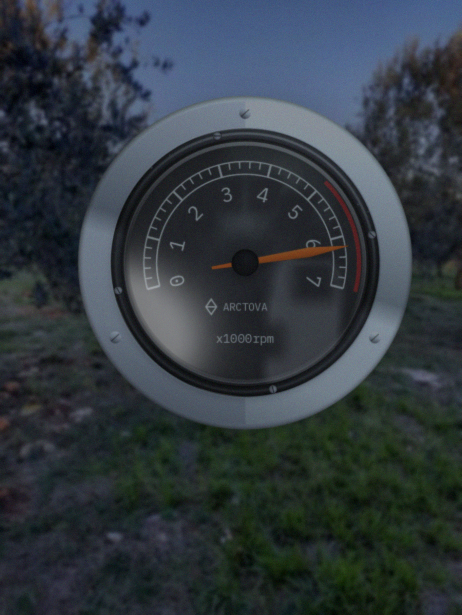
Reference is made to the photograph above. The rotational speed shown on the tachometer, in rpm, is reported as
6200 rpm
